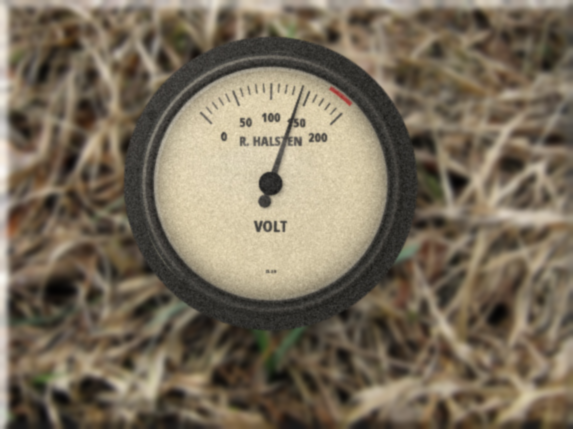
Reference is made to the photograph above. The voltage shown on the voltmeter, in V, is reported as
140 V
